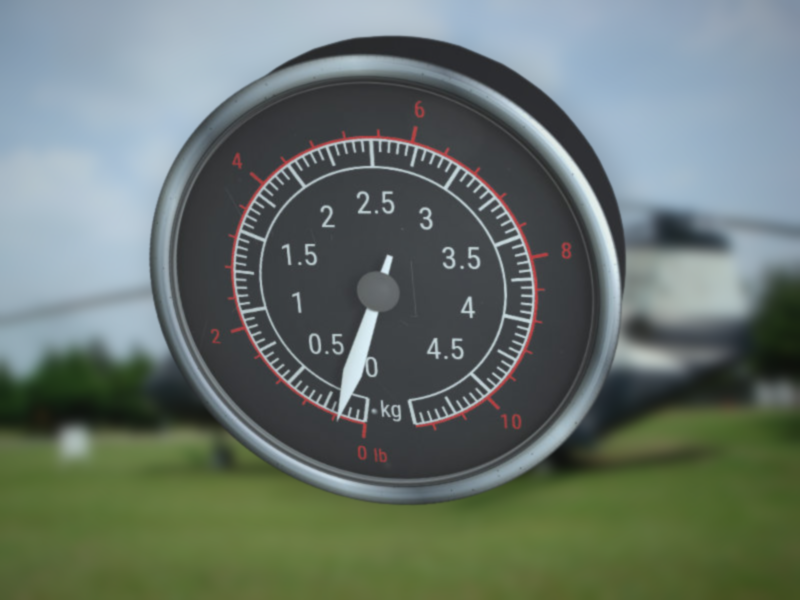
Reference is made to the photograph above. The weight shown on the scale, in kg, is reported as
0.15 kg
